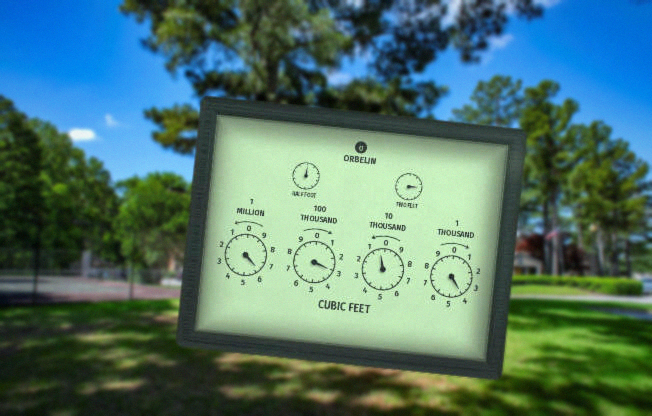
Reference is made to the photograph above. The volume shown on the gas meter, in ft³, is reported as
630400 ft³
